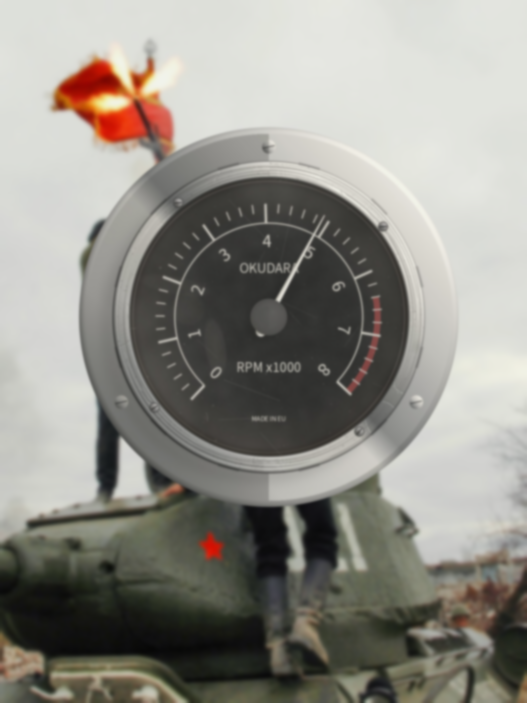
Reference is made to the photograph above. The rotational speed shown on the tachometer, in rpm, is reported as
4900 rpm
